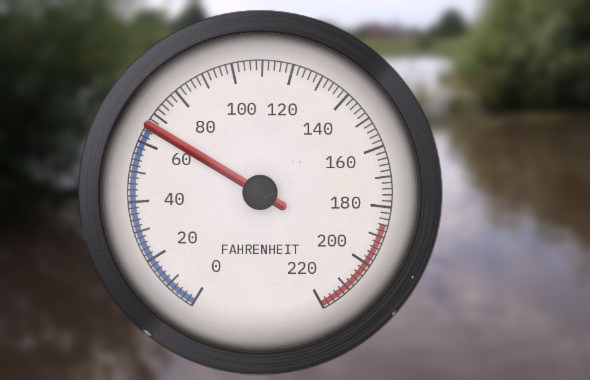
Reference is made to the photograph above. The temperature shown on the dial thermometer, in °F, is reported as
66 °F
